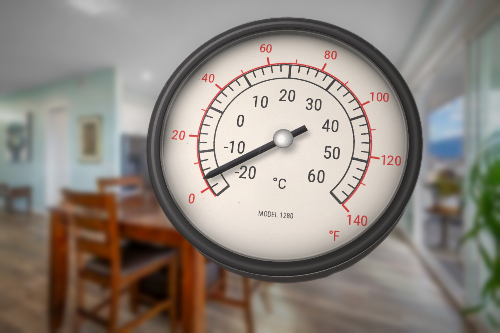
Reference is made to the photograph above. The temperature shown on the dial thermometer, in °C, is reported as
-16 °C
